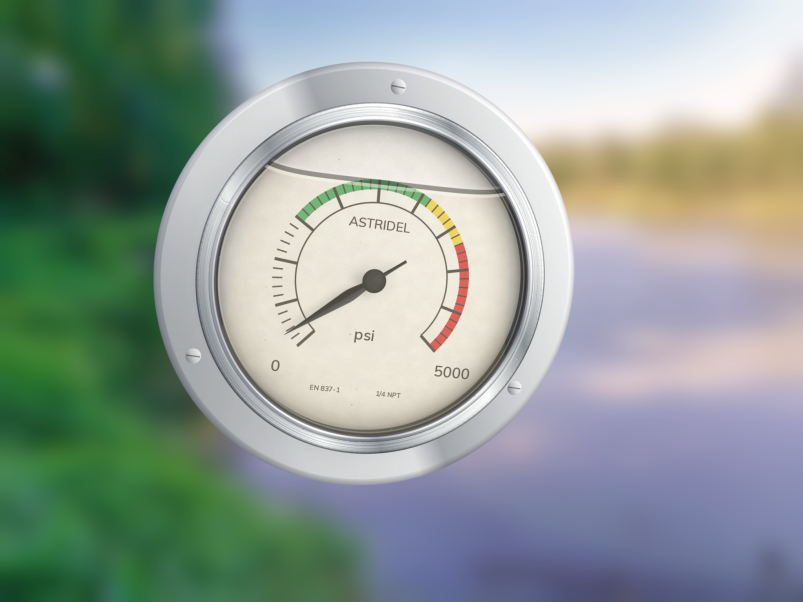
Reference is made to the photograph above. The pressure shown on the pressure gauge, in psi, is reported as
200 psi
